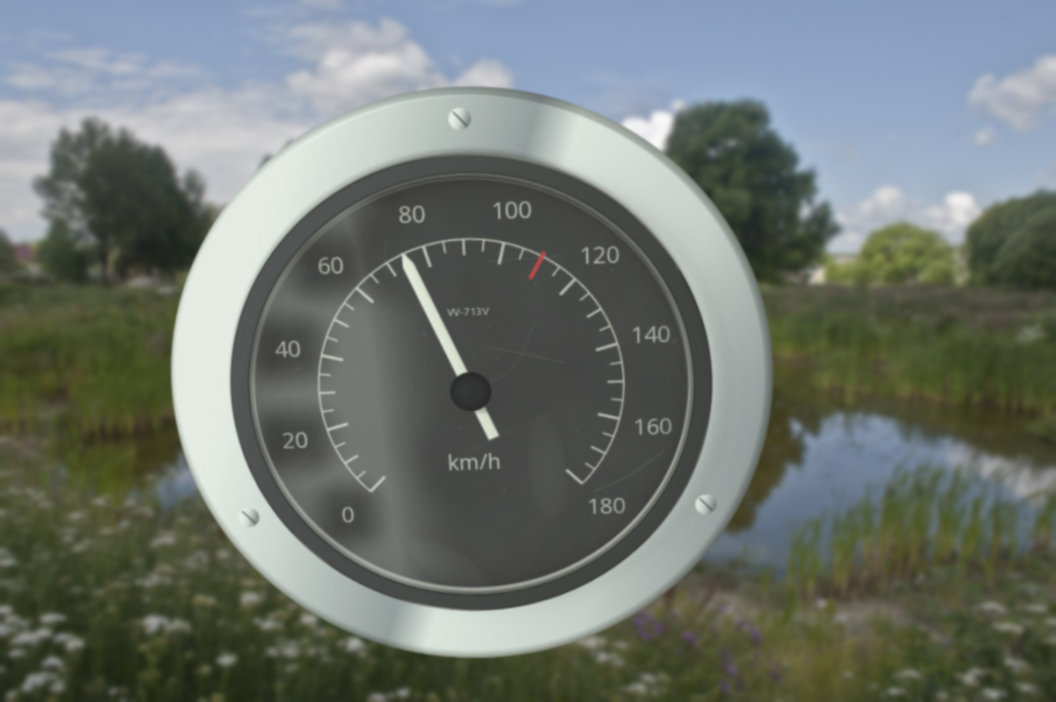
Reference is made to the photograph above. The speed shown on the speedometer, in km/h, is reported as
75 km/h
